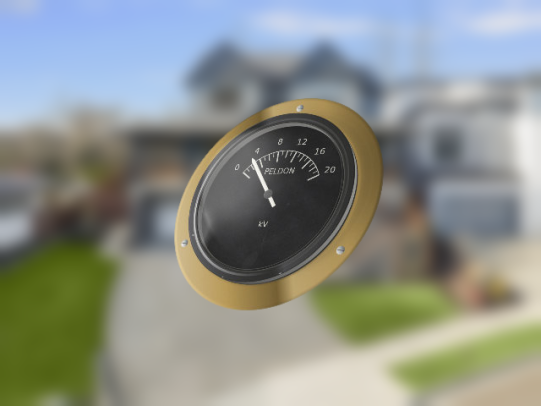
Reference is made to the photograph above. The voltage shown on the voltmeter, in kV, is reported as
3 kV
